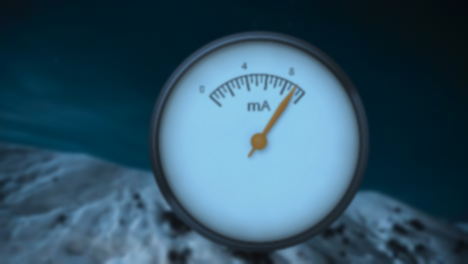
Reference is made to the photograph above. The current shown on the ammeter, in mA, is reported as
9 mA
